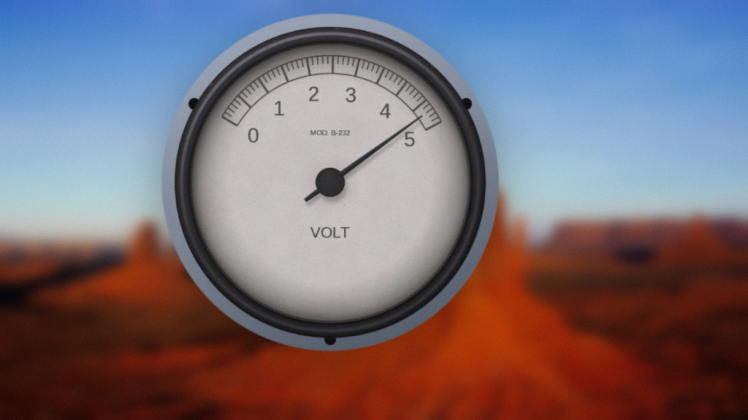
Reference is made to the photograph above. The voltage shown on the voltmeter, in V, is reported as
4.7 V
